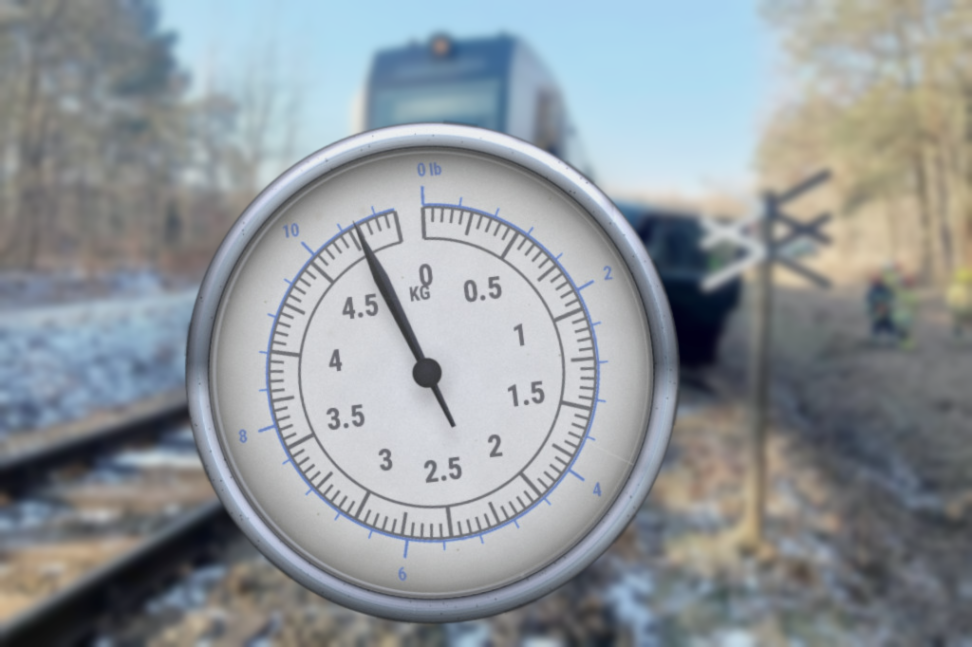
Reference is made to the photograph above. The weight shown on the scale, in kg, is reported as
4.8 kg
